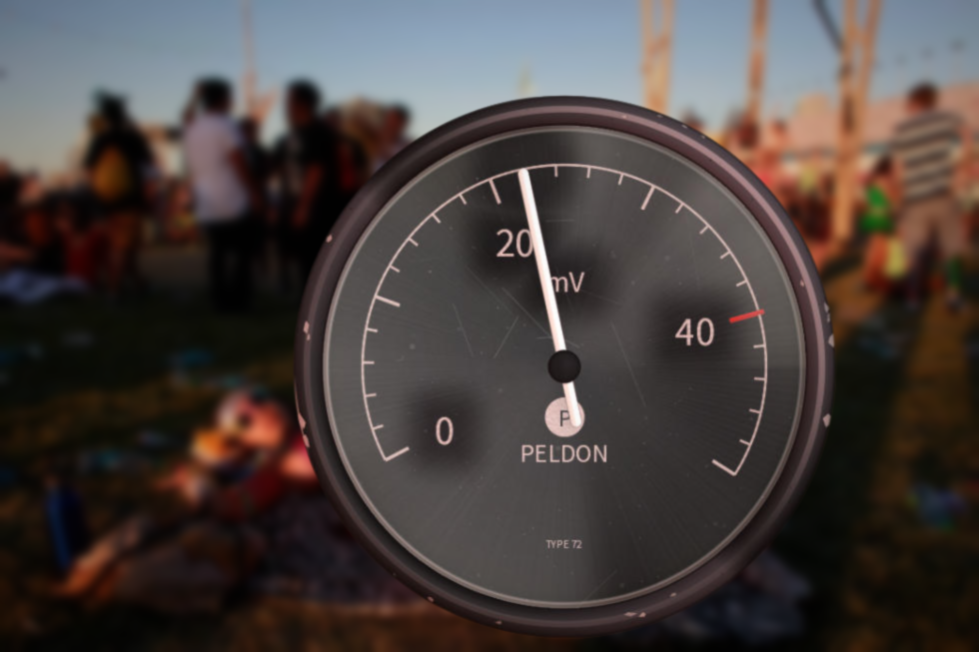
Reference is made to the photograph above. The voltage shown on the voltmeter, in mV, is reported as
22 mV
